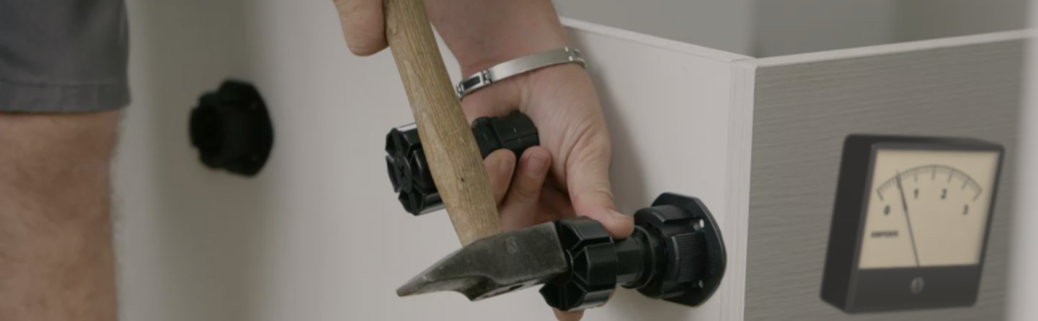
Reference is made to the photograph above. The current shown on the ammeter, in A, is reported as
0.5 A
